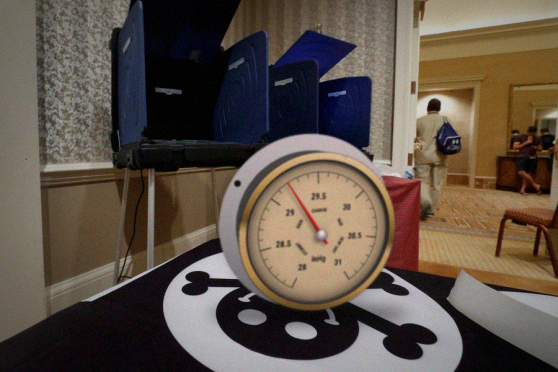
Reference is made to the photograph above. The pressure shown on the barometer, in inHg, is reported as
29.2 inHg
